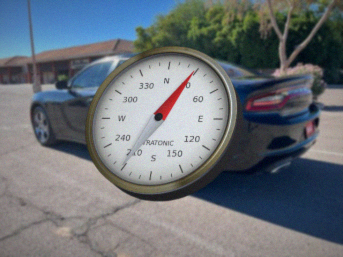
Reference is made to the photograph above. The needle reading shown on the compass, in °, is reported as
30 °
